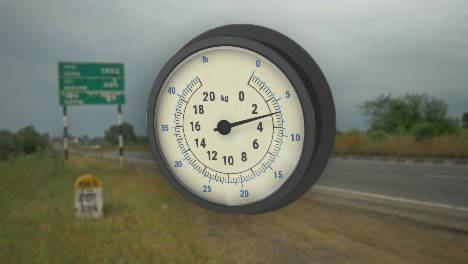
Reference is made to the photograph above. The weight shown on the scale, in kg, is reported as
3 kg
